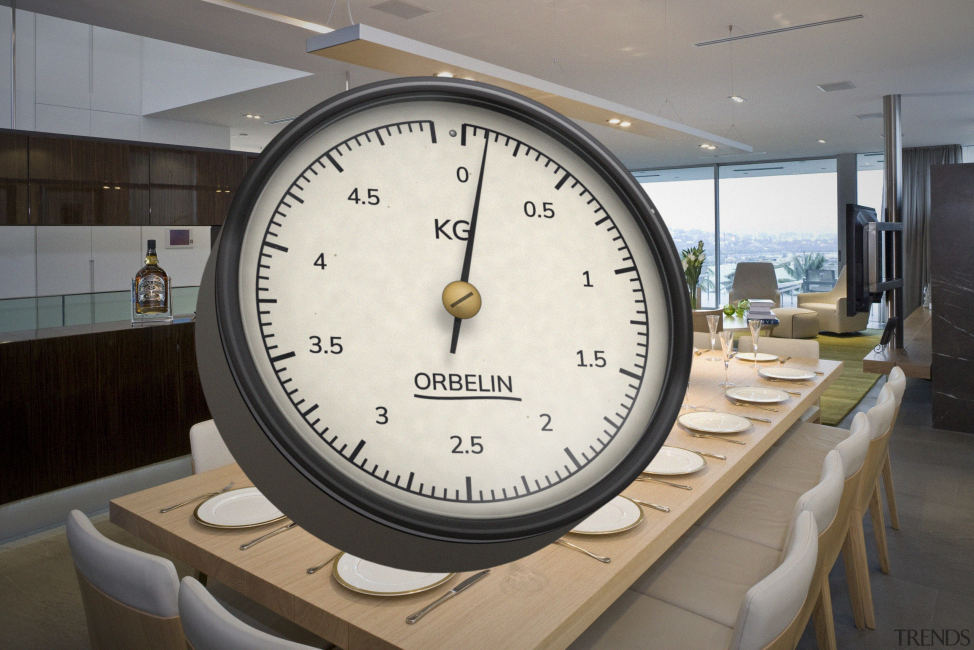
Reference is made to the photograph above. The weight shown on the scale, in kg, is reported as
0.1 kg
